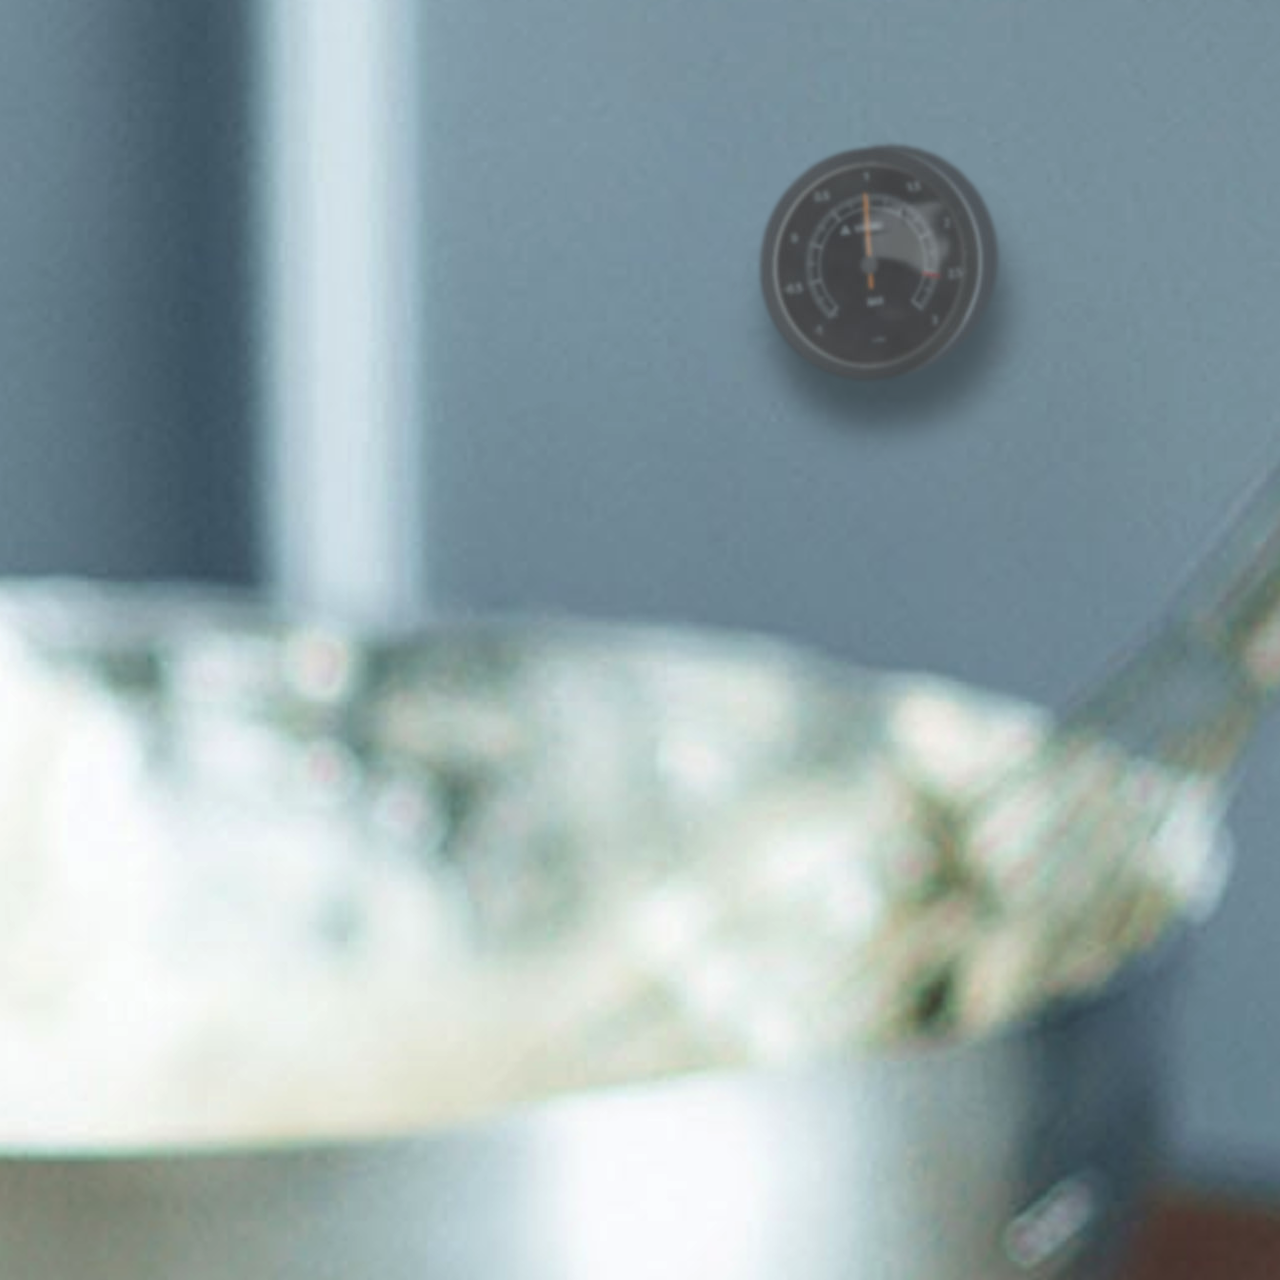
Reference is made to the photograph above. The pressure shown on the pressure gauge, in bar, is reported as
1 bar
